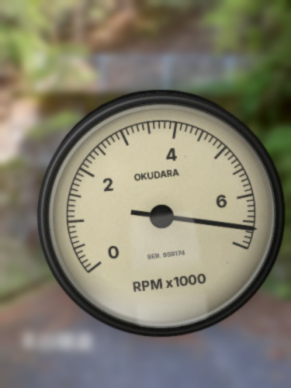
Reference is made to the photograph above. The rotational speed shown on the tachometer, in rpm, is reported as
6600 rpm
